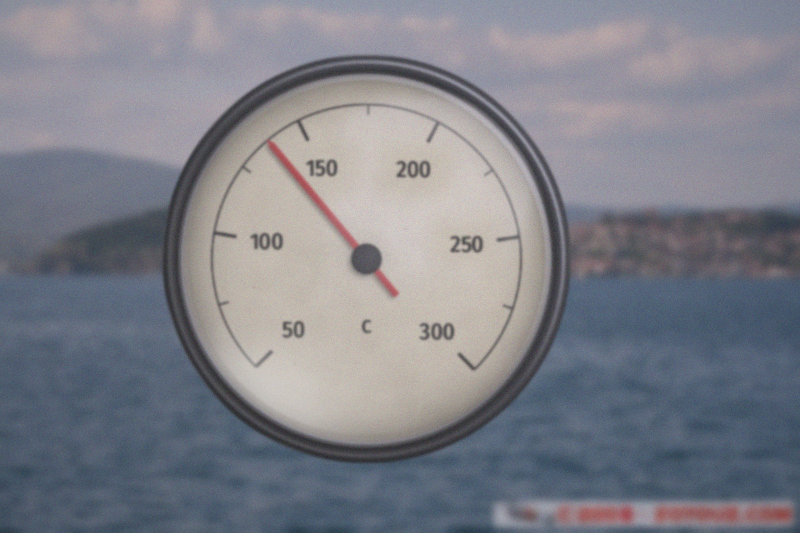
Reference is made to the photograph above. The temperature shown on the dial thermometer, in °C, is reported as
137.5 °C
